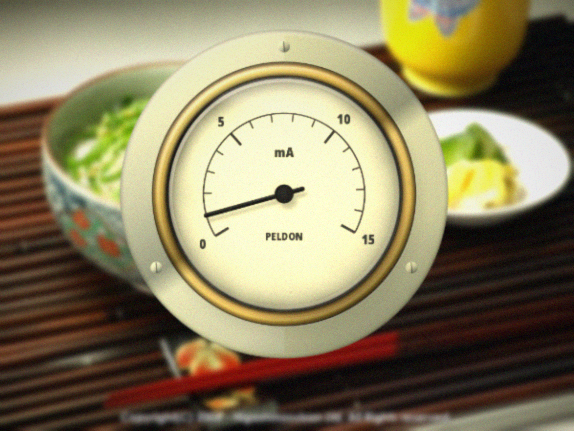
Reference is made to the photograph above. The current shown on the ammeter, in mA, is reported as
1 mA
